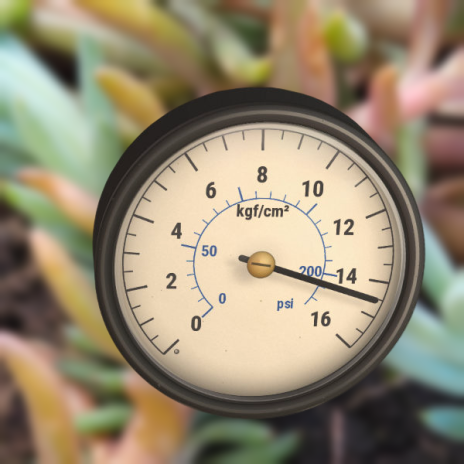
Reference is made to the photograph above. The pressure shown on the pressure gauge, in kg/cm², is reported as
14.5 kg/cm²
